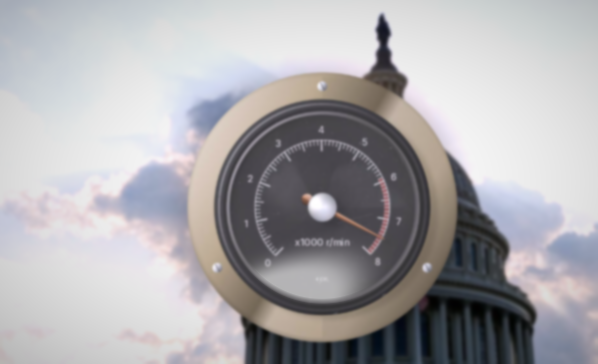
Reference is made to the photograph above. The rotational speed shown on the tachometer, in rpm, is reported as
7500 rpm
